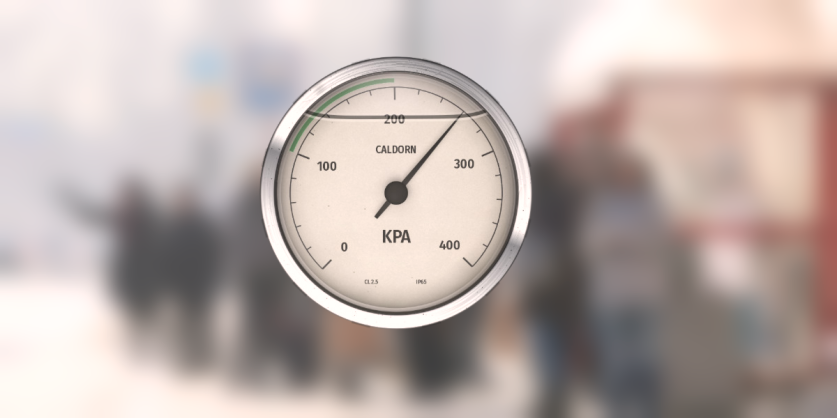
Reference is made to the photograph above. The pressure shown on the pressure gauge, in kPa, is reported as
260 kPa
